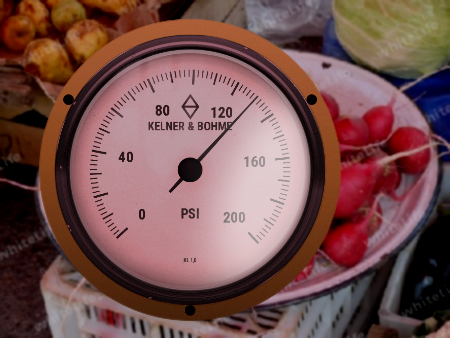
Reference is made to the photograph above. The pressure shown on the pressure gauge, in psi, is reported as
130 psi
